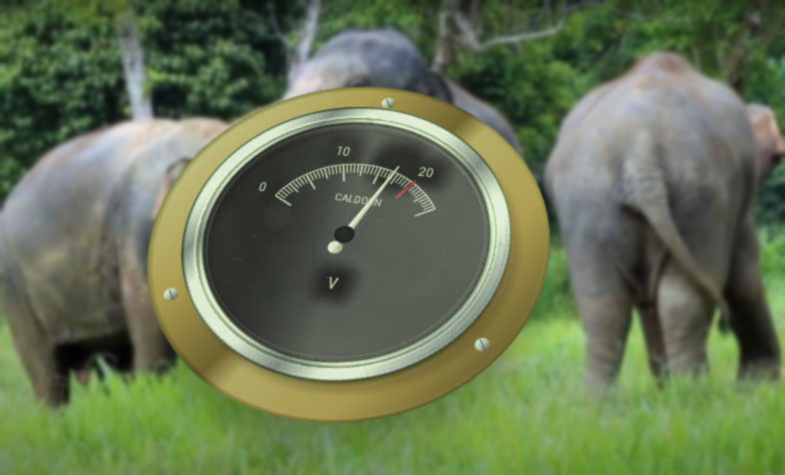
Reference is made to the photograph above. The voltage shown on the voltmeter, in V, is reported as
17.5 V
